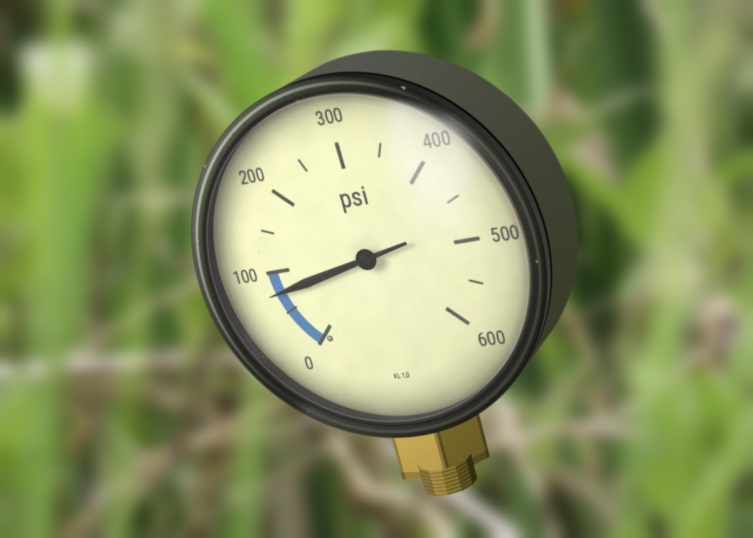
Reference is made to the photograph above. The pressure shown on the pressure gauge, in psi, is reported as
75 psi
